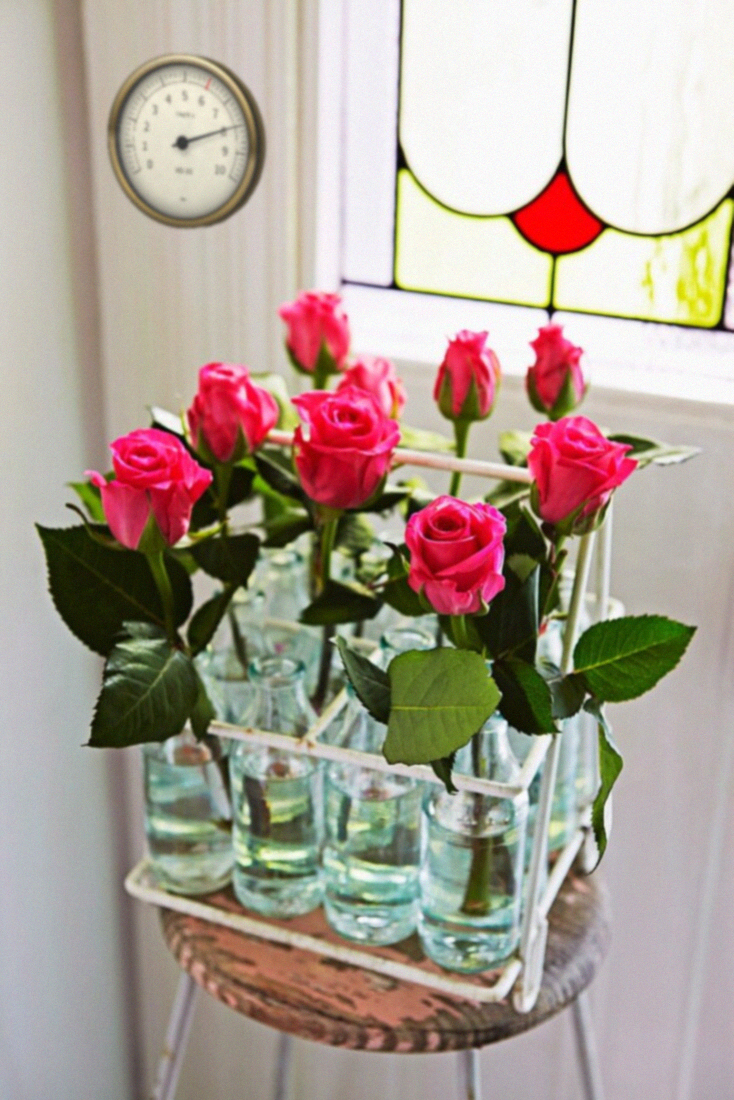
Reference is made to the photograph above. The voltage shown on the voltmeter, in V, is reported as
8 V
